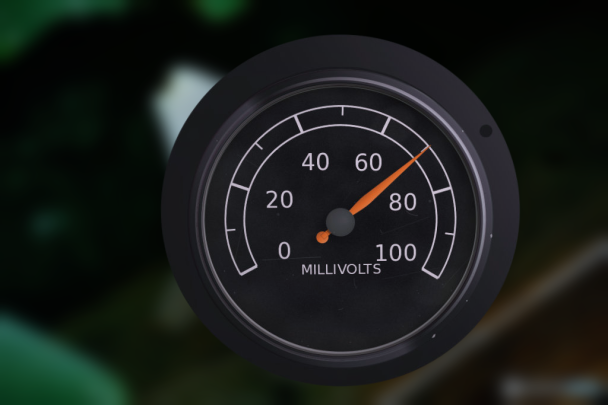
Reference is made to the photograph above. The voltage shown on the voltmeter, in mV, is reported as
70 mV
